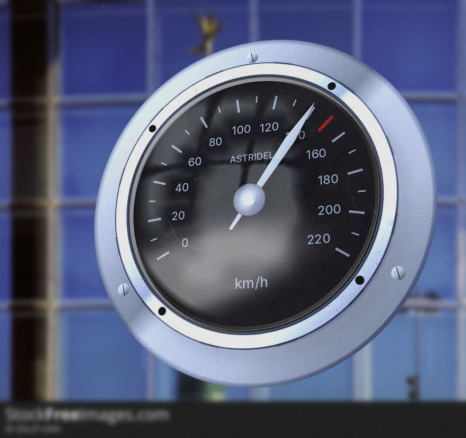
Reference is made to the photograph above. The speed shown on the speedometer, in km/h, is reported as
140 km/h
